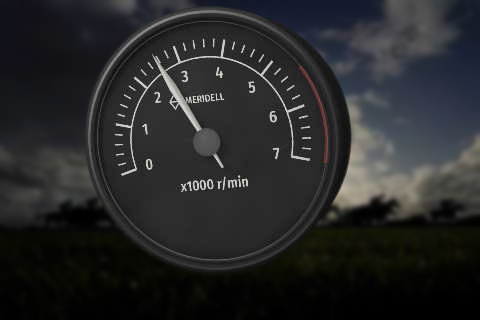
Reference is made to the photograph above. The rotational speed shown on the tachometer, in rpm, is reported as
2600 rpm
